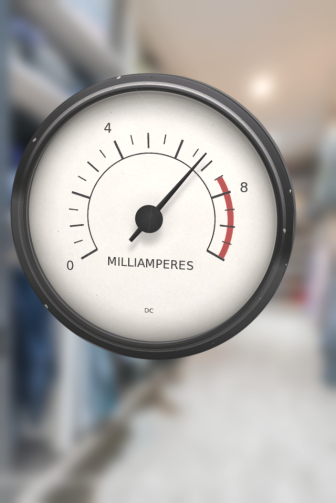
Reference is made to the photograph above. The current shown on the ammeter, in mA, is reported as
6.75 mA
